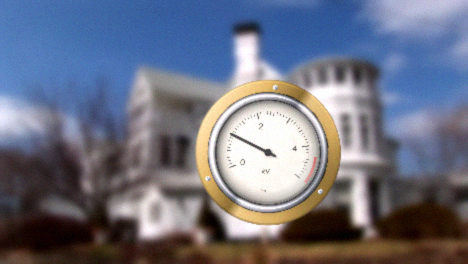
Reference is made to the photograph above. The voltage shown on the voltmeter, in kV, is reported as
1 kV
